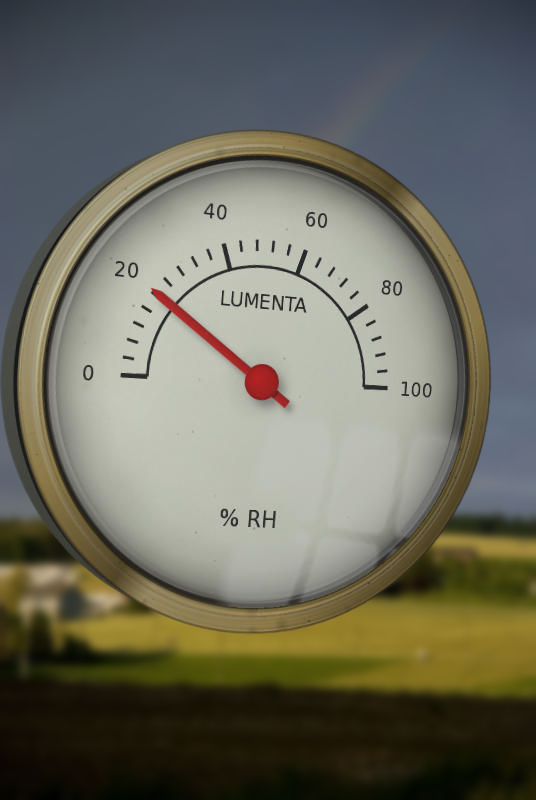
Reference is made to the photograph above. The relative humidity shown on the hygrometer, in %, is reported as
20 %
